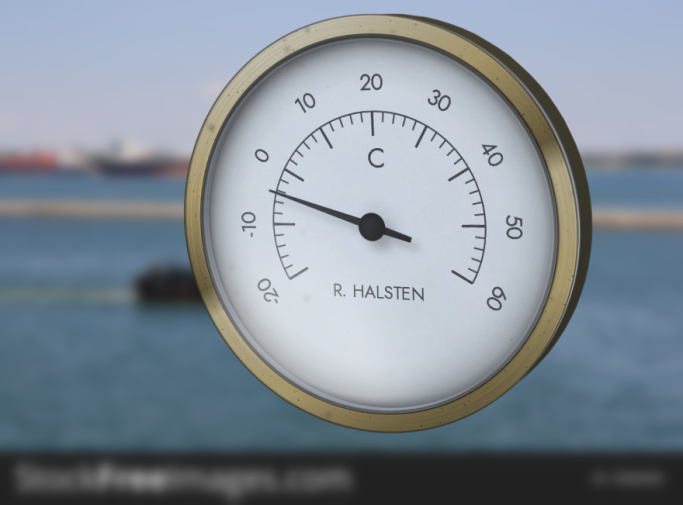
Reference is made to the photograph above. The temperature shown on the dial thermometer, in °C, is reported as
-4 °C
